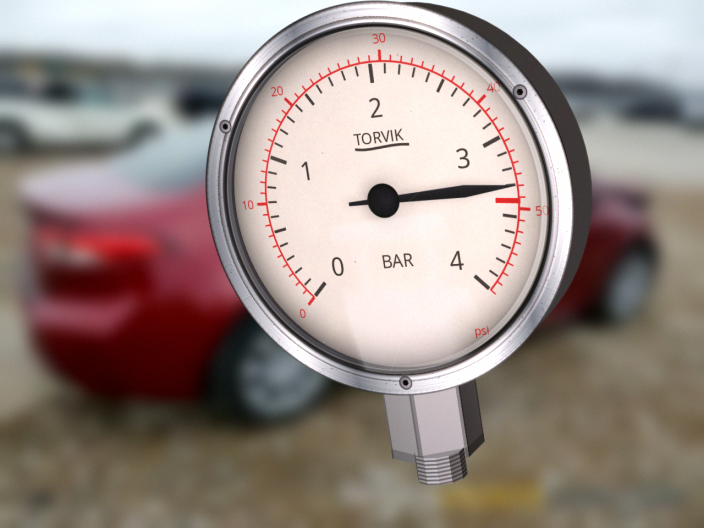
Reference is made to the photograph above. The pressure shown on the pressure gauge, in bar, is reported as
3.3 bar
